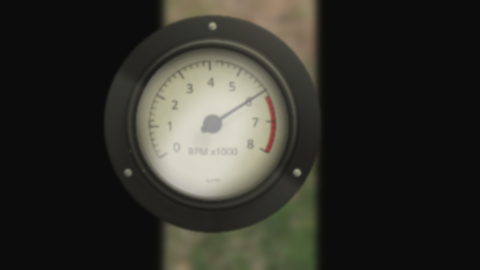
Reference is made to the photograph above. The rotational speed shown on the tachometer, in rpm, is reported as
6000 rpm
